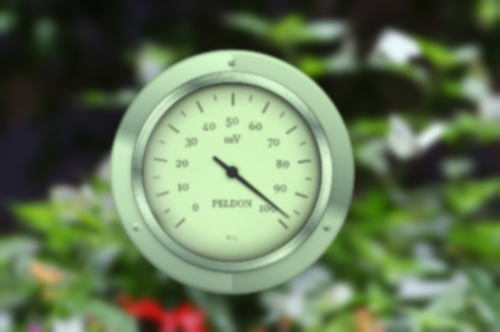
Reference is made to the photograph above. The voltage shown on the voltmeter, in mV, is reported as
97.5 mV
